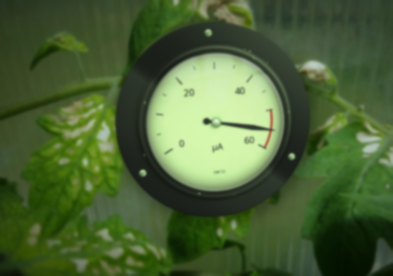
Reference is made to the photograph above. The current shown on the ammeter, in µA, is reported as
55 µA
